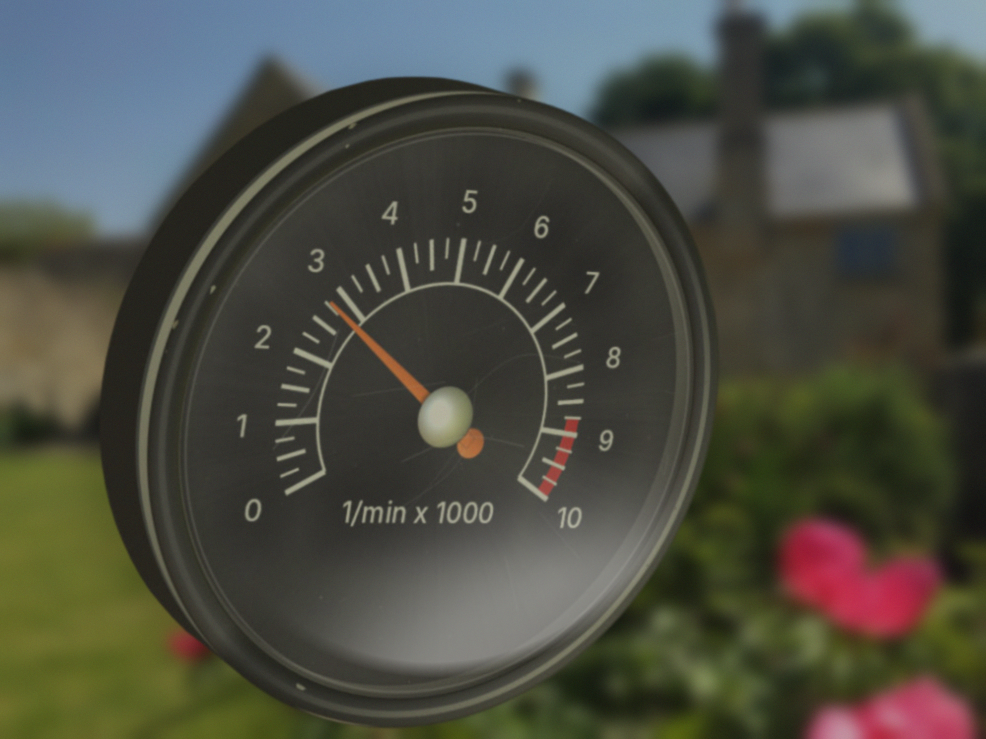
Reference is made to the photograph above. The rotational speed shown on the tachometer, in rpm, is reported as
2750 rpm
